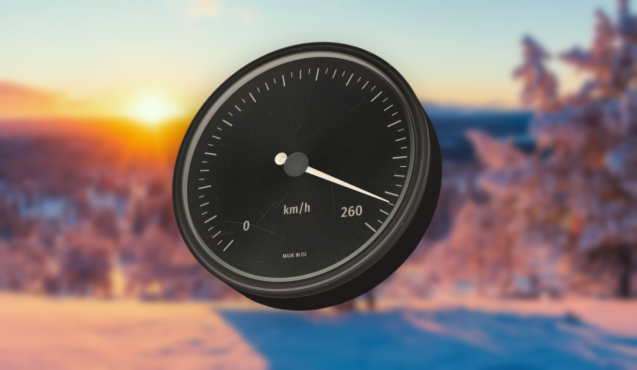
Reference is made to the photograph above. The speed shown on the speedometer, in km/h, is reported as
245 km/h
